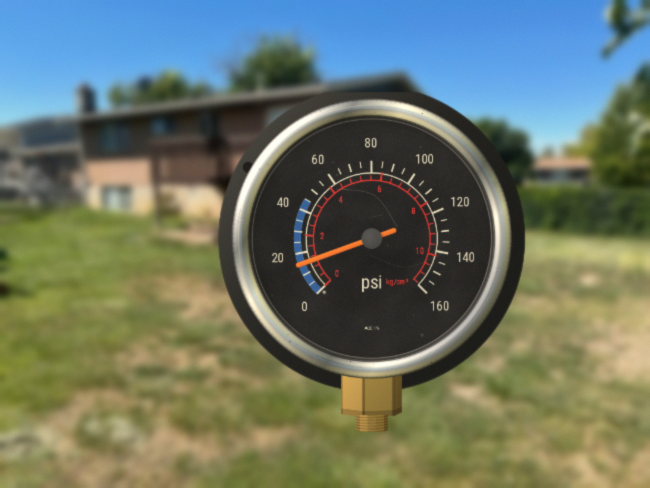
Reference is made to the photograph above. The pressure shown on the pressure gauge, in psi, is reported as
15 psi
